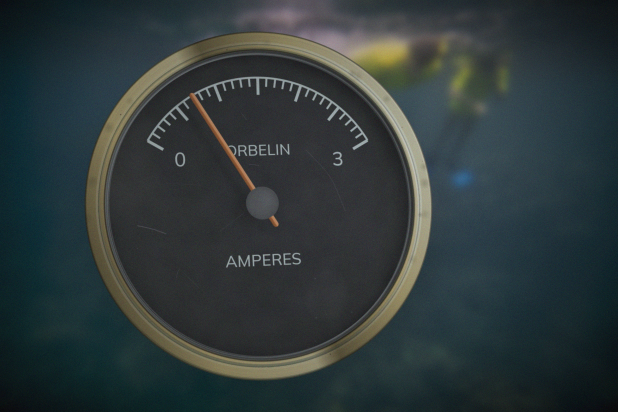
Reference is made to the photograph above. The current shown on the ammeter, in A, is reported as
0.7 A
